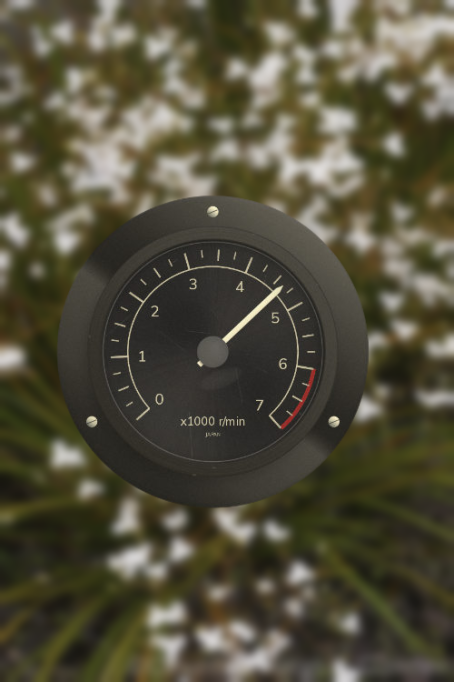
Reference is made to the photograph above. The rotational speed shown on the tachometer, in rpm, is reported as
4625 rpm
